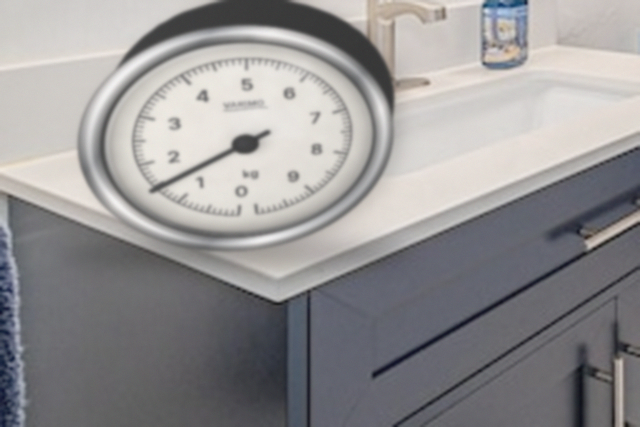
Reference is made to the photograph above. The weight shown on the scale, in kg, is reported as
1.5 kg
